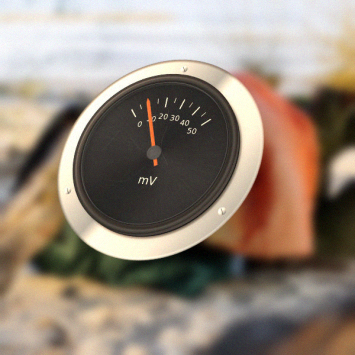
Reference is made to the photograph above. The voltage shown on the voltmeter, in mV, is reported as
10 mV
